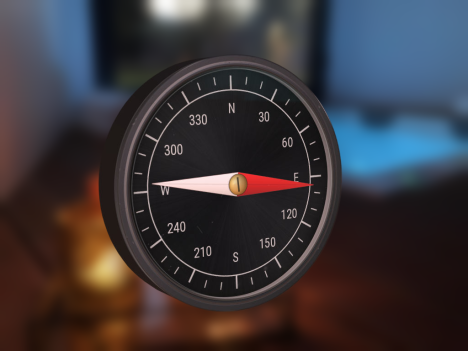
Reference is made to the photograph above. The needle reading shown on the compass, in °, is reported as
95 °
